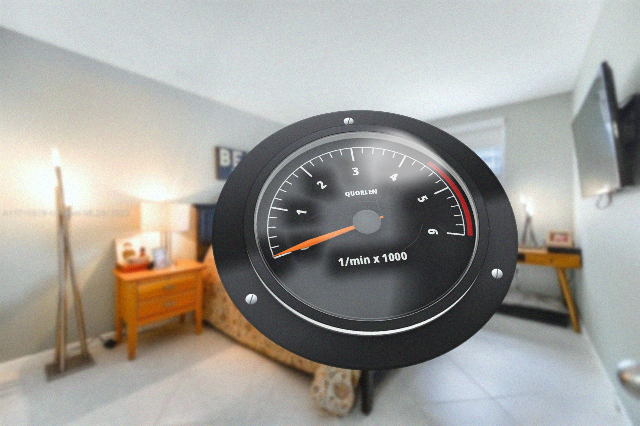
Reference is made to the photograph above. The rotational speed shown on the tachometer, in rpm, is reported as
0 rpm
